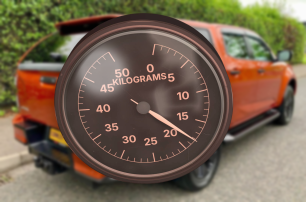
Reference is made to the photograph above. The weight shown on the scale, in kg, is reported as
18 kg
